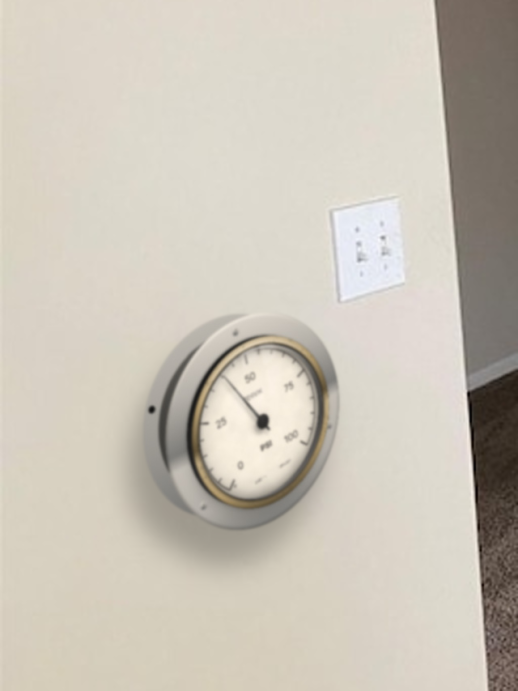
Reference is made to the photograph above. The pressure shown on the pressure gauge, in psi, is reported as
40 psi
